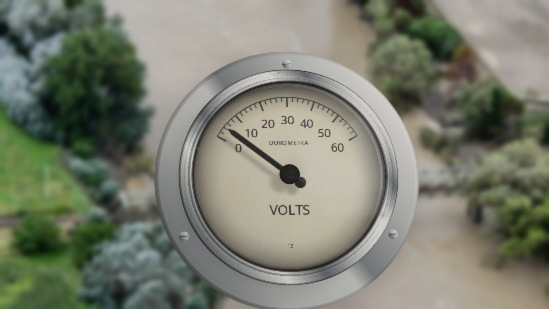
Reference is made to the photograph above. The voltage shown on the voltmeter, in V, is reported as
4 V
